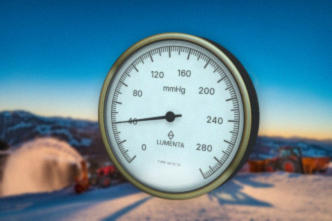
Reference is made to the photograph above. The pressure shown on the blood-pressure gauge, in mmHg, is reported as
40 mmHg
